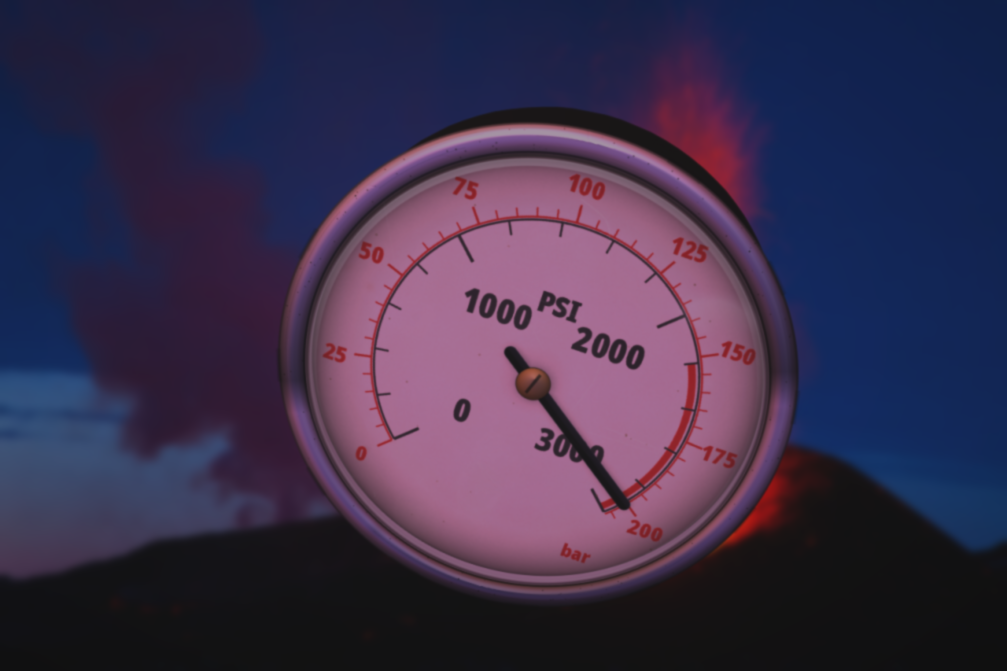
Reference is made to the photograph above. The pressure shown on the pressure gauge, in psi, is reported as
2900 psi
